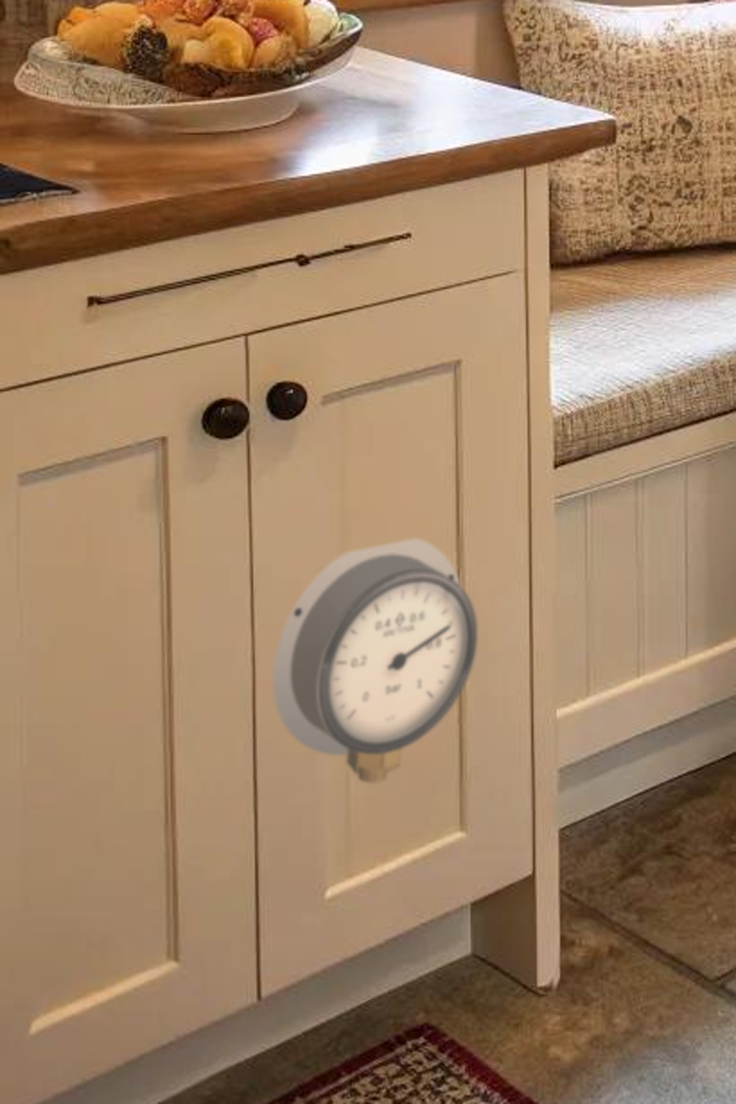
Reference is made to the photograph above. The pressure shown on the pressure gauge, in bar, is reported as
0.75 bar
